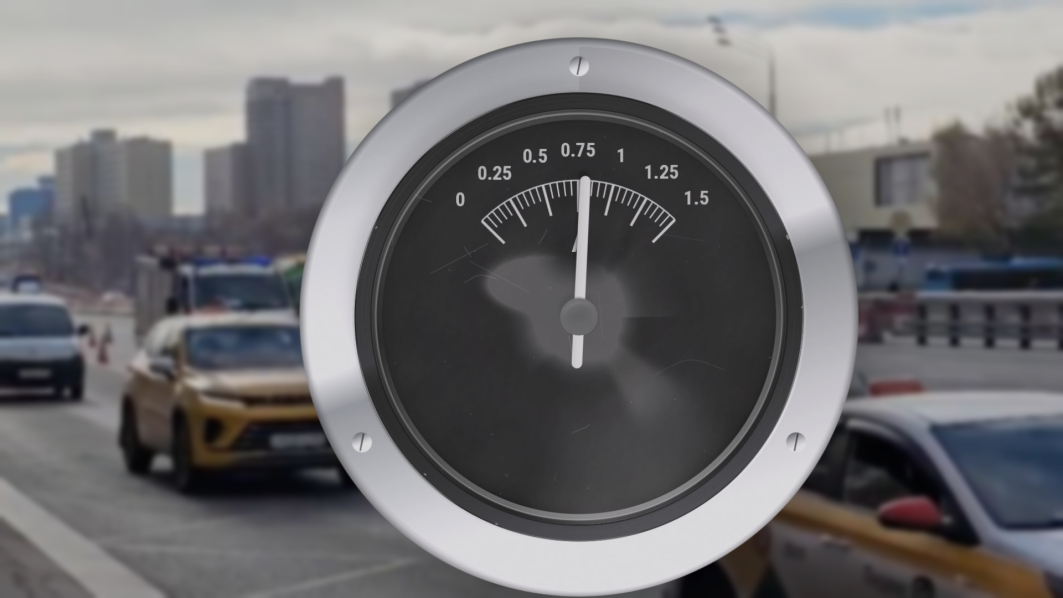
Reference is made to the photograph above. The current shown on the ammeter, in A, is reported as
0.8 A
